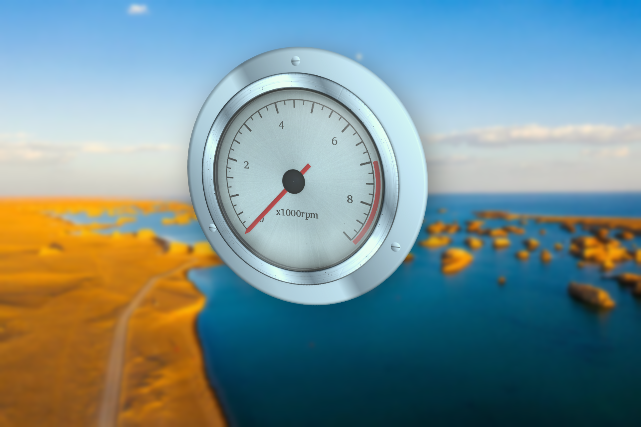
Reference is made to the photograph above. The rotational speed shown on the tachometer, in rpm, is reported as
0 rpm
